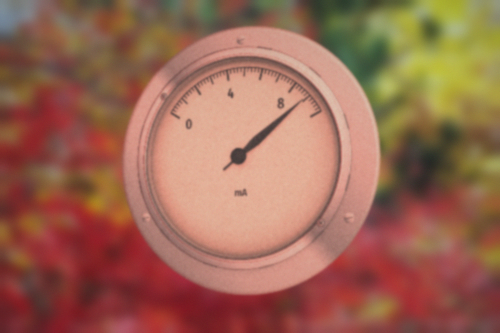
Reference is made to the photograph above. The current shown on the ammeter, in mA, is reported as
9 mA
